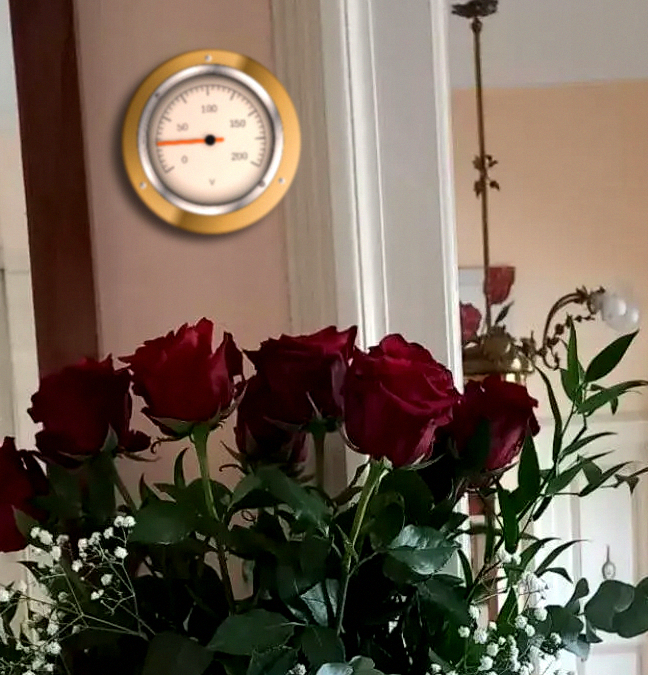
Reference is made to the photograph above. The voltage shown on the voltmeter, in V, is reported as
25 V
